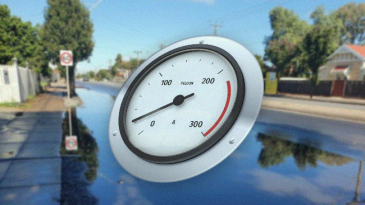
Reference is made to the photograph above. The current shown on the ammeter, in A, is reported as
20 A
